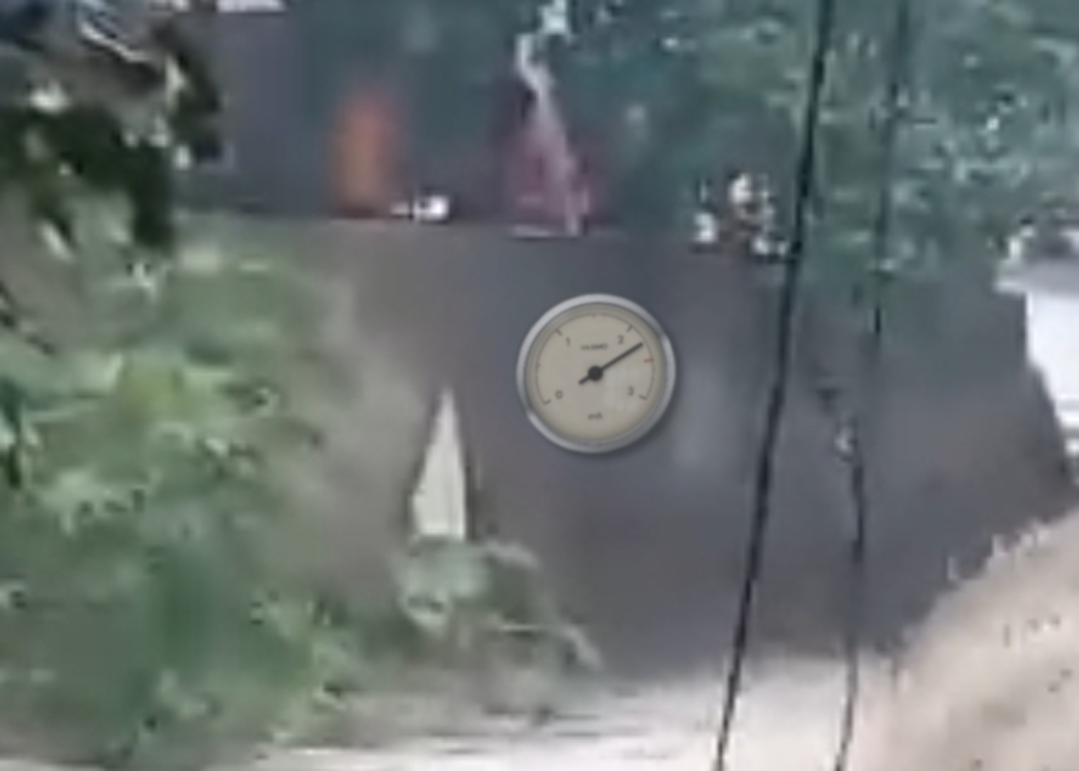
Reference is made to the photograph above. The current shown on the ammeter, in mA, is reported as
2.25 mA
